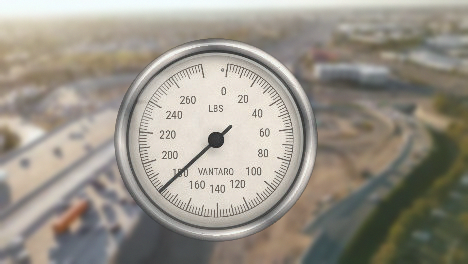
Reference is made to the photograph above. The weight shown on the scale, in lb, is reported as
180 lb
